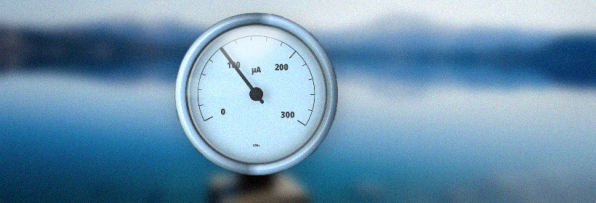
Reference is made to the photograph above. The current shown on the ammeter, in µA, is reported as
100 µA
